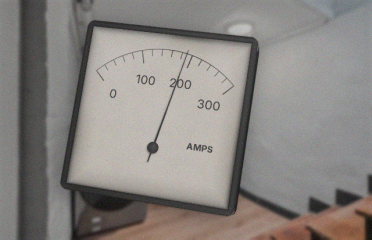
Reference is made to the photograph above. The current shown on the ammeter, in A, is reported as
190 A
